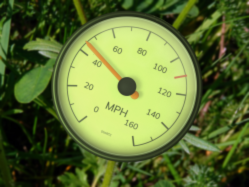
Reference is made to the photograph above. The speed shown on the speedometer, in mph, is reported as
45 mph
